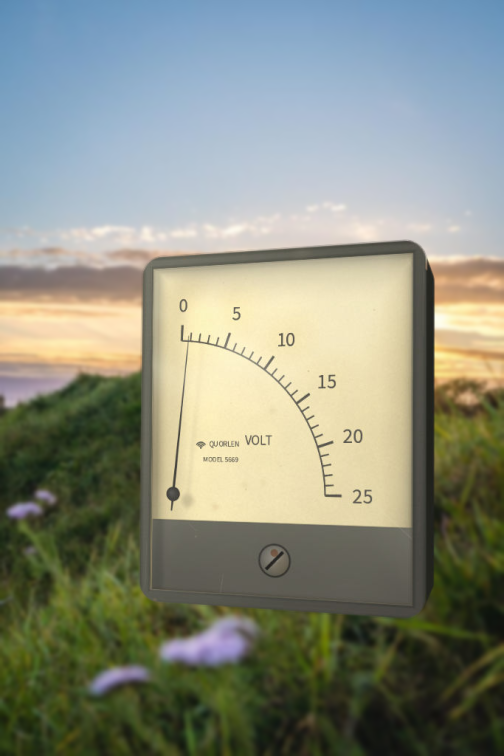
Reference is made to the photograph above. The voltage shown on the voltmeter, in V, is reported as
1 V
